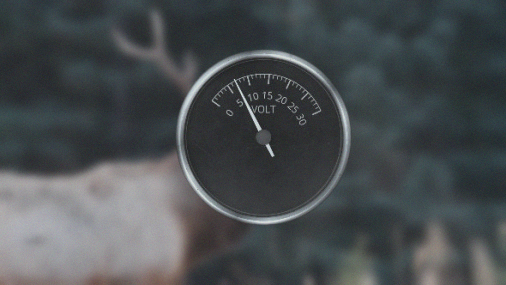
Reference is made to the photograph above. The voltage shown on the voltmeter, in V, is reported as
7 V
